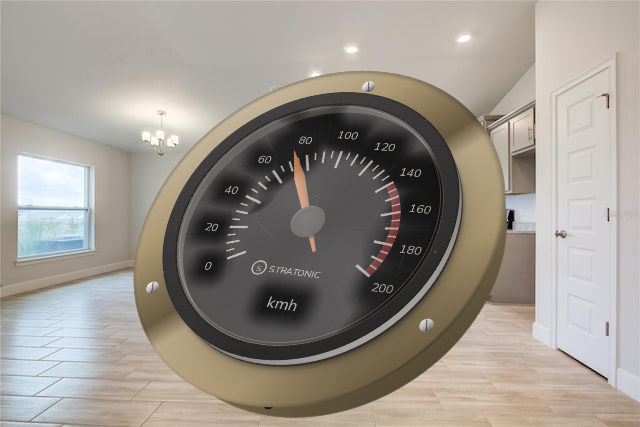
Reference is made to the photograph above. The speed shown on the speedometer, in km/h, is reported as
75 km/h
